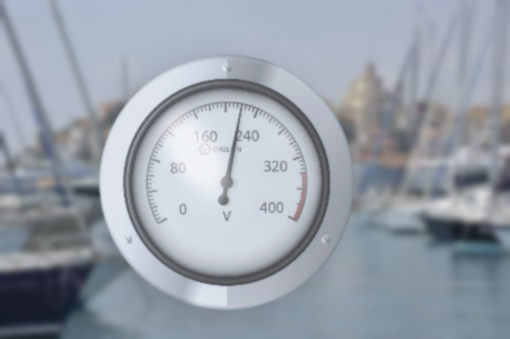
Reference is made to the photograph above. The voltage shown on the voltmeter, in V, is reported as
220 V
